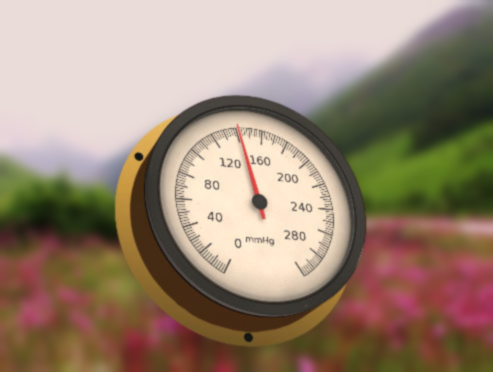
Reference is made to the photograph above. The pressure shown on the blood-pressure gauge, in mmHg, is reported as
140 mmHg
